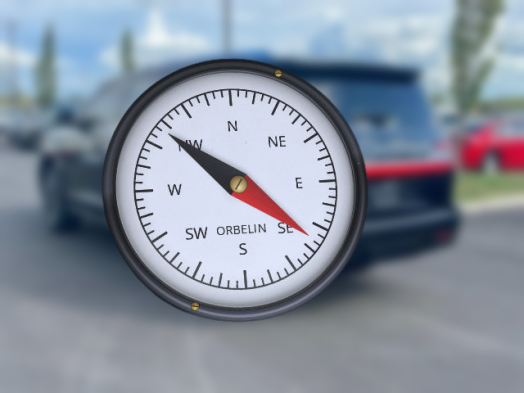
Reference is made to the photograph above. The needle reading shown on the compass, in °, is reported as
130 °
